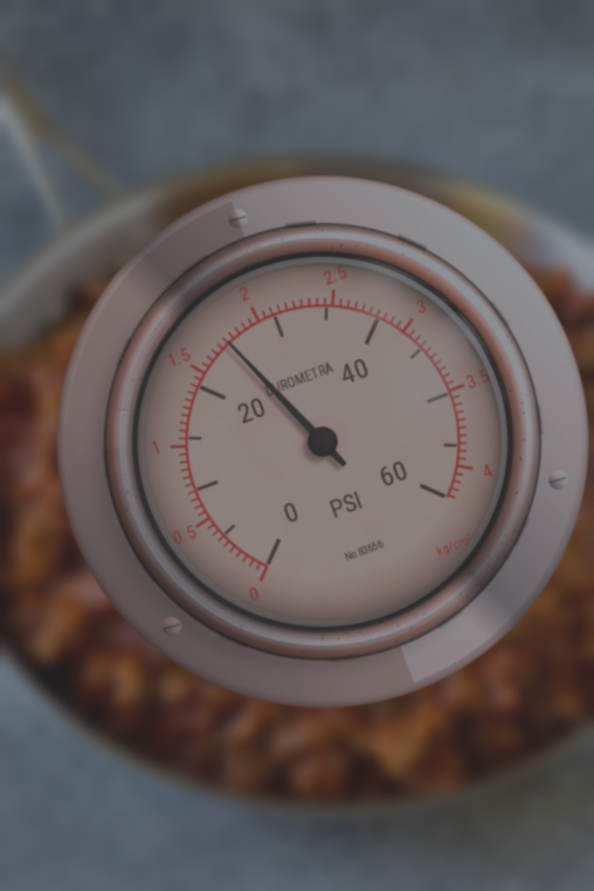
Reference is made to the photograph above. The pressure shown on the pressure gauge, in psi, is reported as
25 psi
